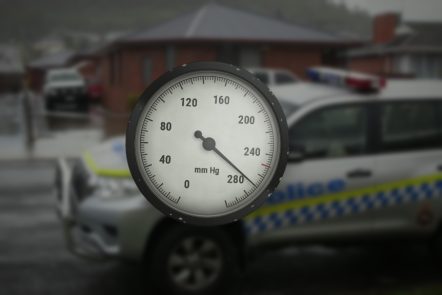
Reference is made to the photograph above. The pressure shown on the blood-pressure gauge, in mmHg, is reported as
270 mmHg
